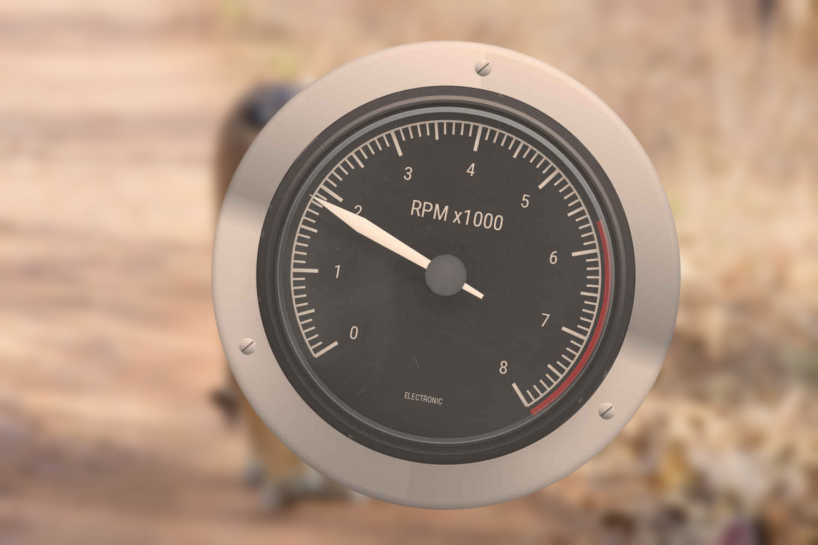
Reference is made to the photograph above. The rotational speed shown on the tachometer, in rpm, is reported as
1850 rpm
